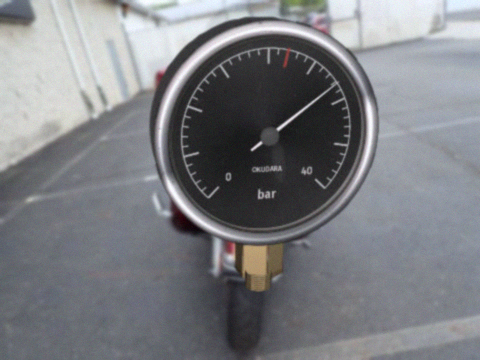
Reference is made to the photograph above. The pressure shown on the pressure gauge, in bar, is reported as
28 bar
